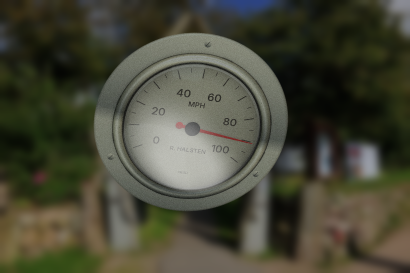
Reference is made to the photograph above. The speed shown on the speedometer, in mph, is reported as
90 mph
